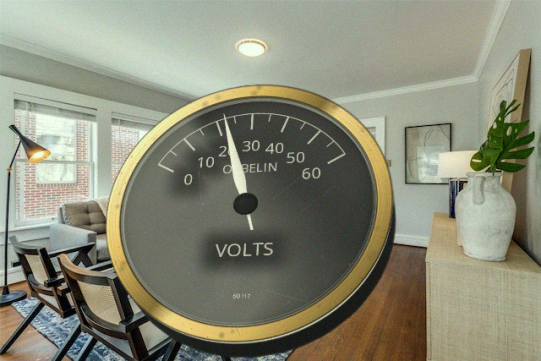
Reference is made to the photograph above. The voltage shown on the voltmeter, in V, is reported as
22.5 V
